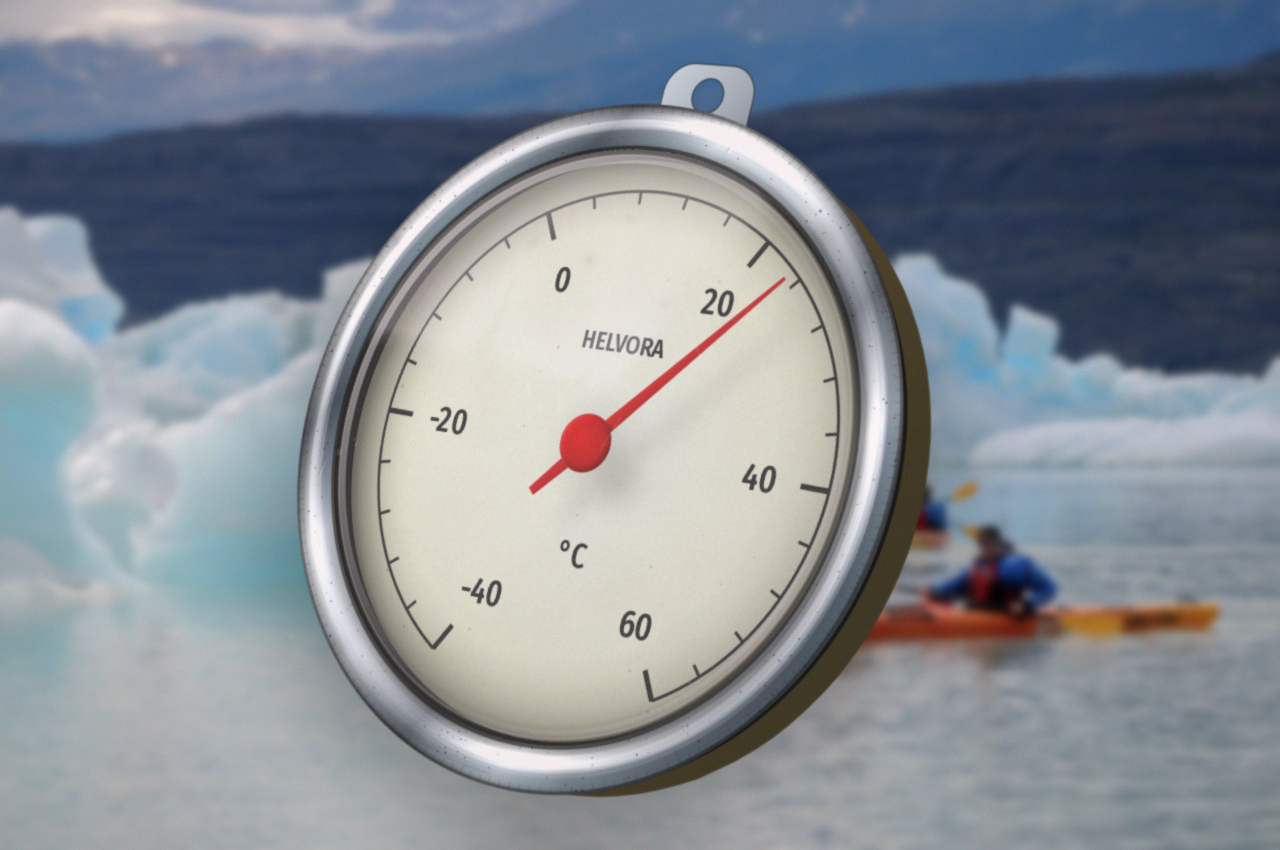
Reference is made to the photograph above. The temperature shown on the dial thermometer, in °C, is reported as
24 °C
